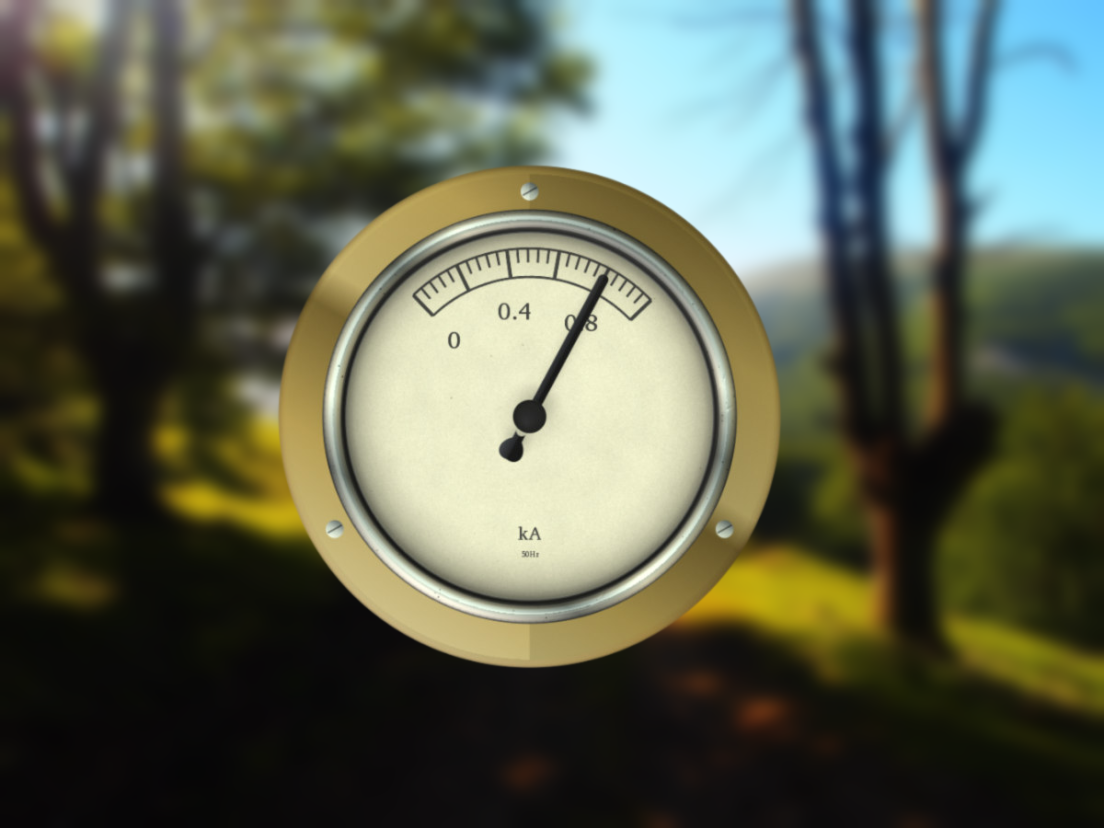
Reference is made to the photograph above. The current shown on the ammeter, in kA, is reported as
0.8 kA
